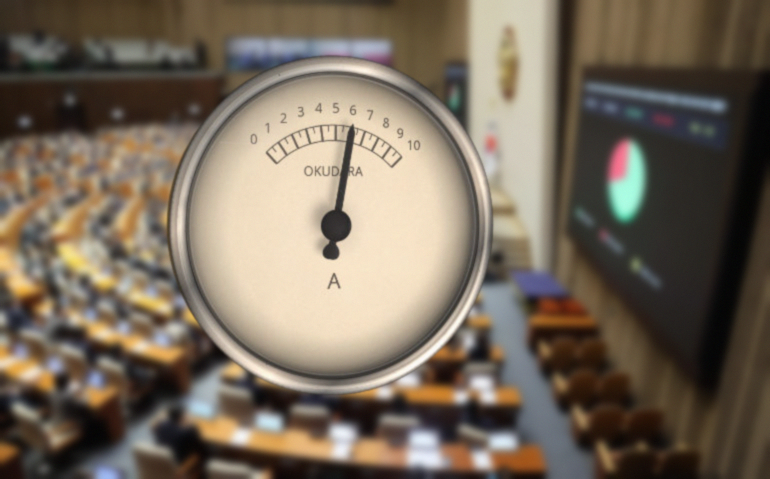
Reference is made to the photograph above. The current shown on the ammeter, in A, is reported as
6 A
